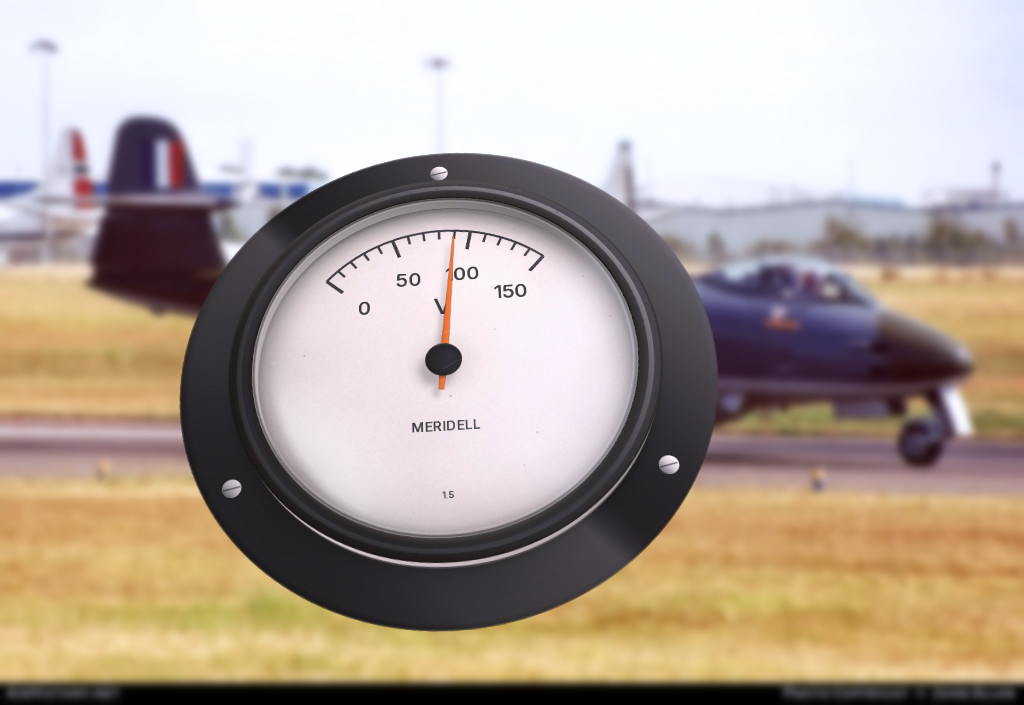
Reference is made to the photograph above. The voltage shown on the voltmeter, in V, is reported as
90 V
